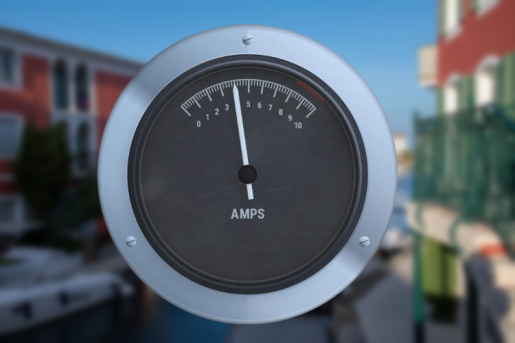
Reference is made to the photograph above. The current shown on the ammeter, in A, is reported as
4 A
